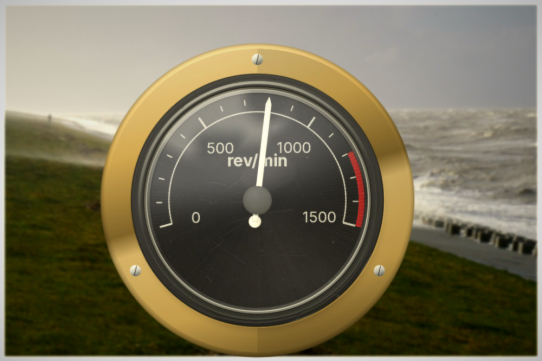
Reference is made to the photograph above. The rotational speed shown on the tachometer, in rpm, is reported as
800 rpm
